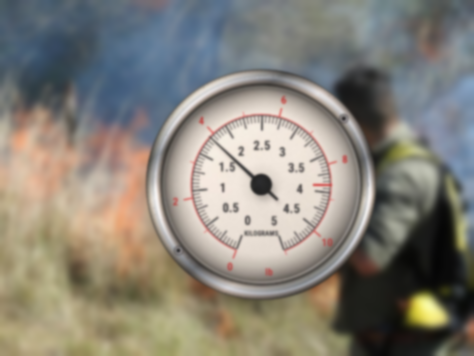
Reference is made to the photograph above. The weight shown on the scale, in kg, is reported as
1.75 kg
